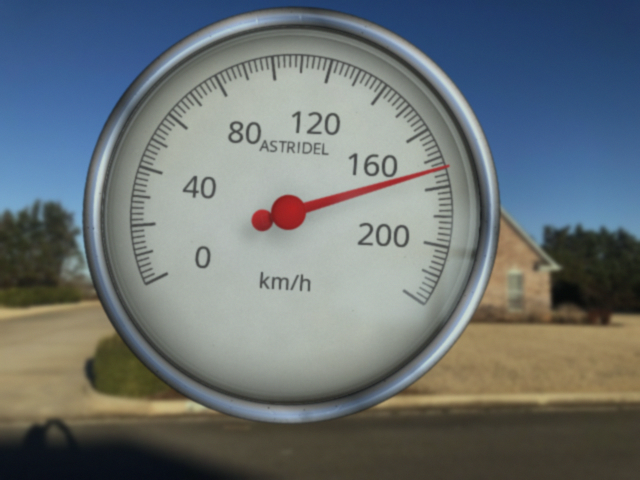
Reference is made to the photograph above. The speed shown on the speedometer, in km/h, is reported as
174 km/h
